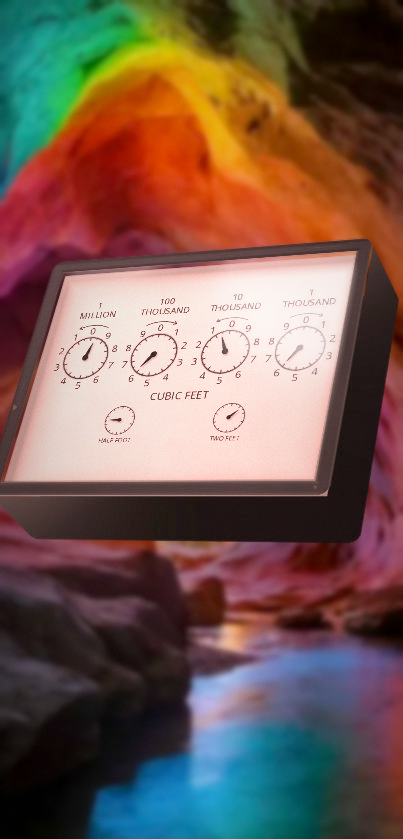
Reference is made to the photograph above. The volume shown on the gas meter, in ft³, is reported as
960600 ft³
